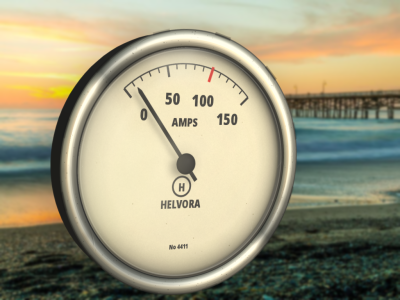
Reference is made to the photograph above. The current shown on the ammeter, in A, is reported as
10 A
